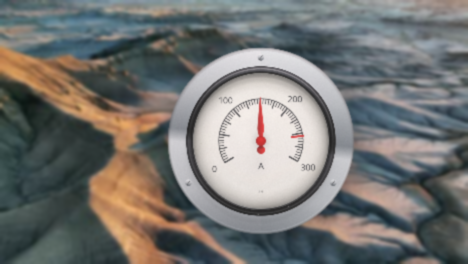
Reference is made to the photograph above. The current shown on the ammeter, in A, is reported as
150 A
